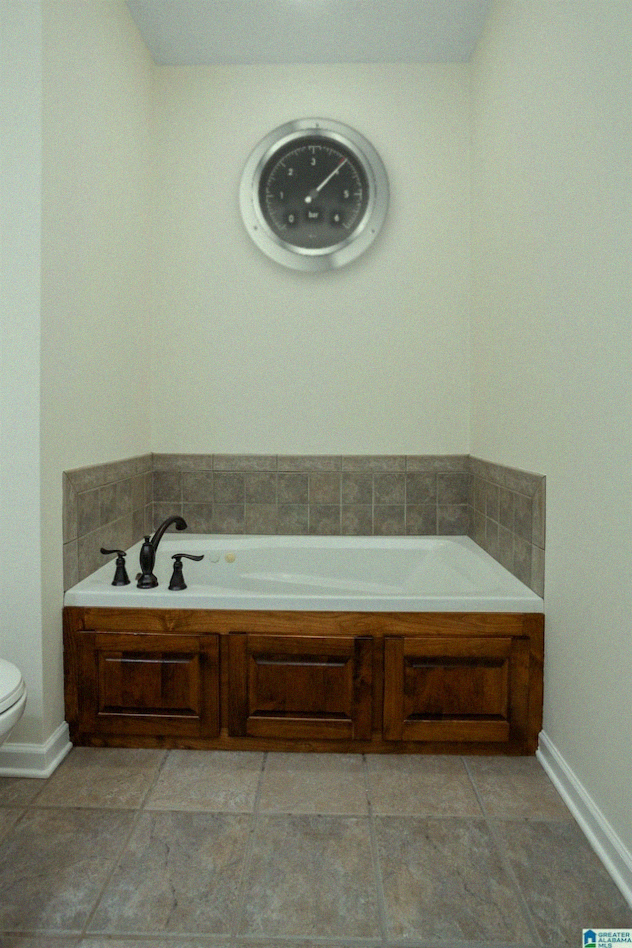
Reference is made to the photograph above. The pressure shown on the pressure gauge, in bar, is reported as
4 bar
